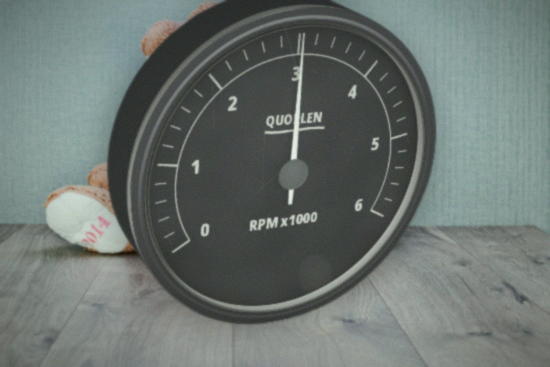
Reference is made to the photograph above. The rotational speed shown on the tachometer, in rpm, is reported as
3000 rpm
